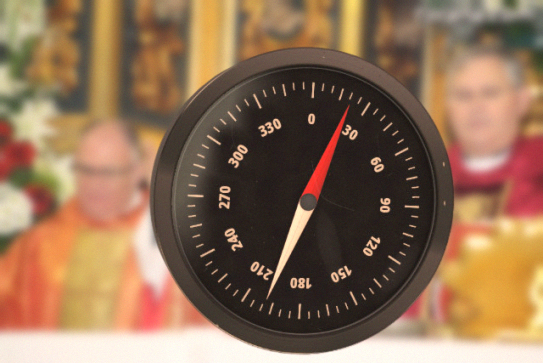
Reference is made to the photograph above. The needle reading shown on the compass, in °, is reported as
20 °
